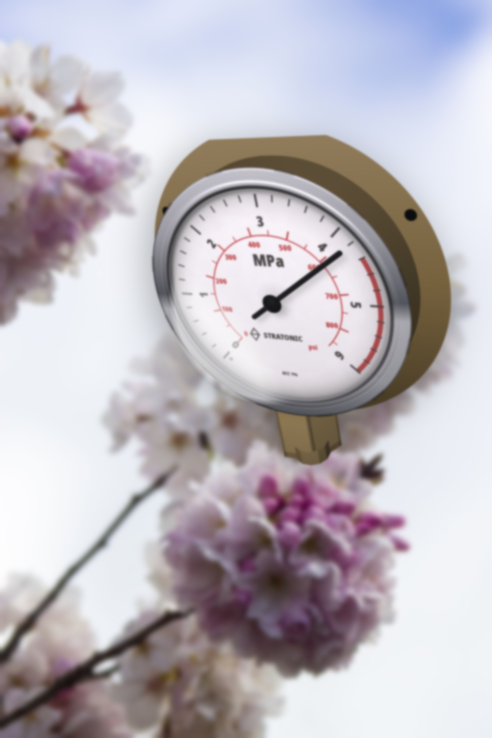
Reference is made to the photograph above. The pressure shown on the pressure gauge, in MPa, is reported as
4.2 MPa
